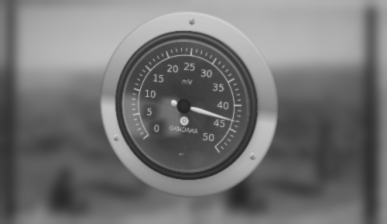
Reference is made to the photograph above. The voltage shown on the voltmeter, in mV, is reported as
43 mV
